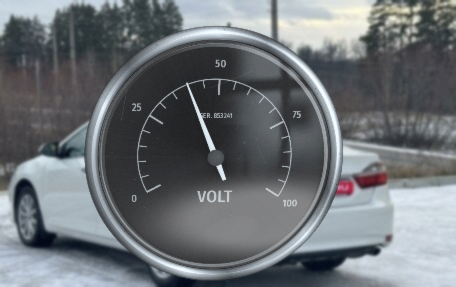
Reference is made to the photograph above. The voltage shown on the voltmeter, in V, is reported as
40 V
